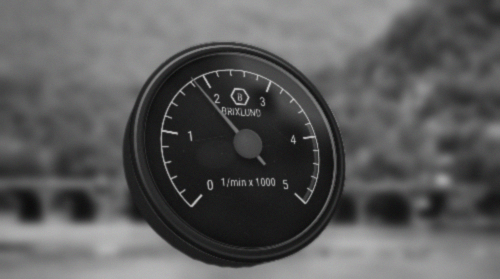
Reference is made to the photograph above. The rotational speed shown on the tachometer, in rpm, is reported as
1800 rpm
